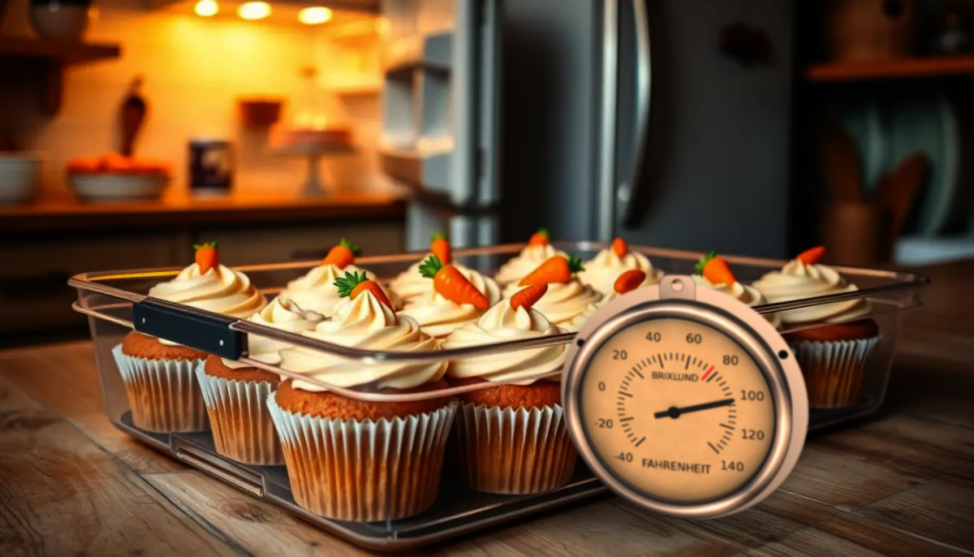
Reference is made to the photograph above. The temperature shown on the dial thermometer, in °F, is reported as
100 °F
